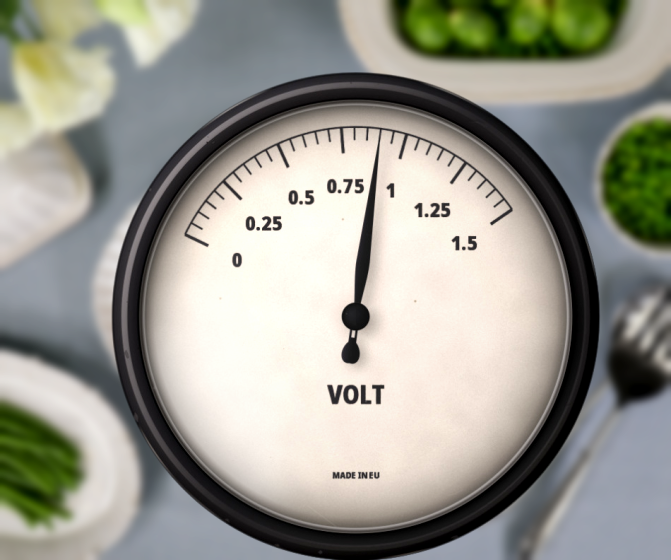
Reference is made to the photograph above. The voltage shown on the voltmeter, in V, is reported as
0.9 V
